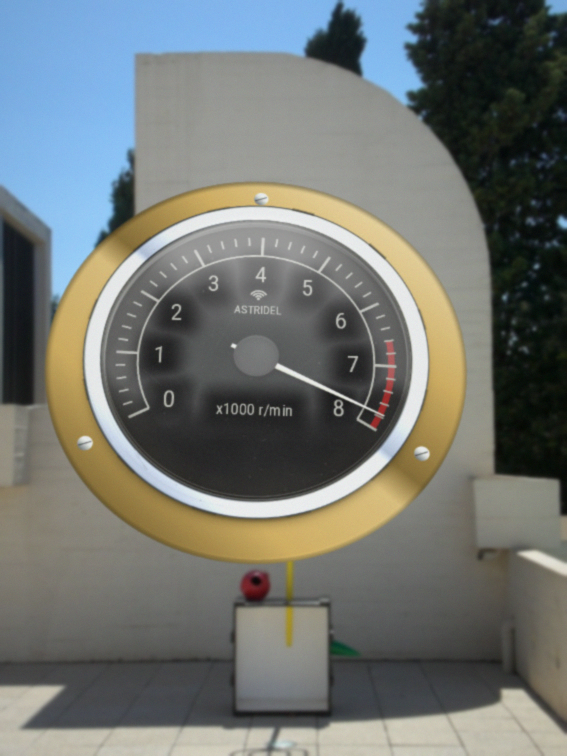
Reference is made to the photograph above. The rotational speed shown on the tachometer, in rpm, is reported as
7800 rpm
